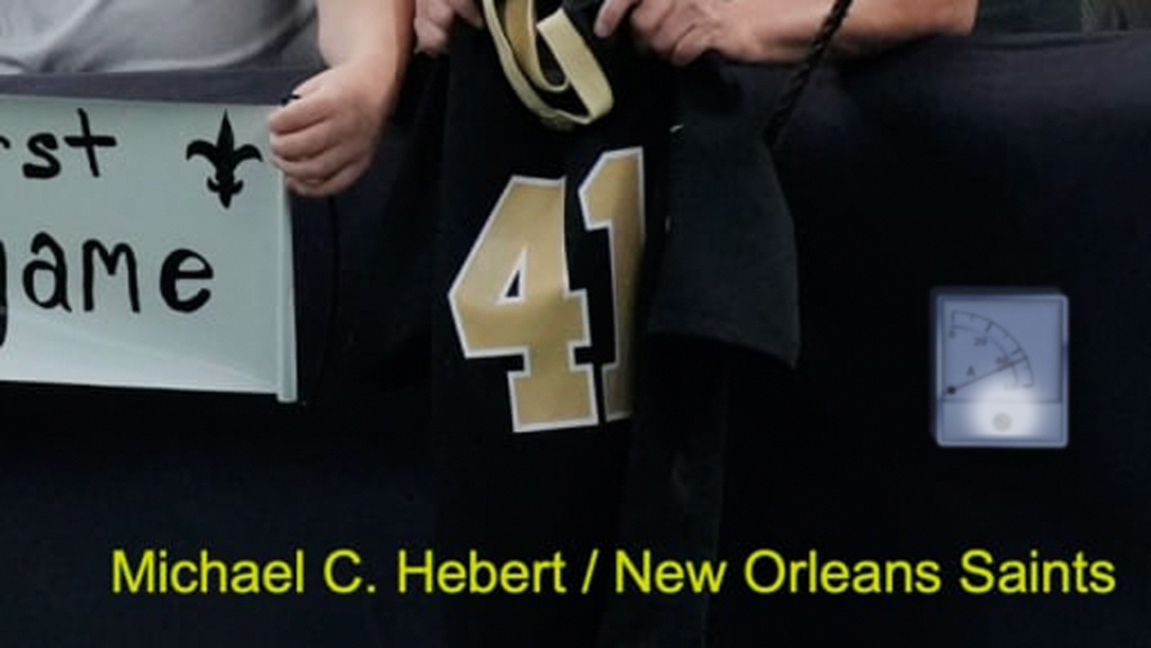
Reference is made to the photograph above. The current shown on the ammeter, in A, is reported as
45 A
